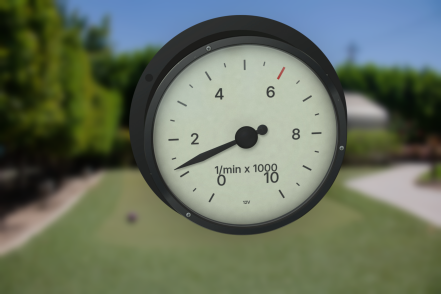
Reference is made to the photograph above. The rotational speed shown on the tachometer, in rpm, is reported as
1250 rpm
